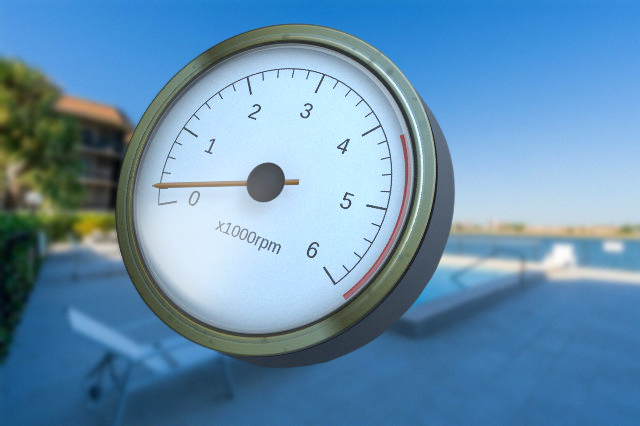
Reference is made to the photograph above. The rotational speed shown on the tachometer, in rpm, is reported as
200 rpm
